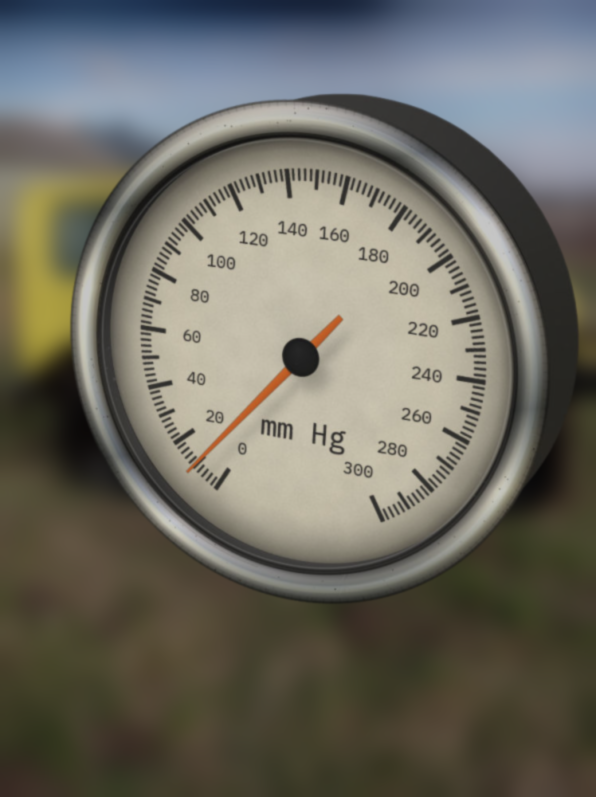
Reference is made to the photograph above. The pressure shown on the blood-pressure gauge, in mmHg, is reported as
10 mmHg
